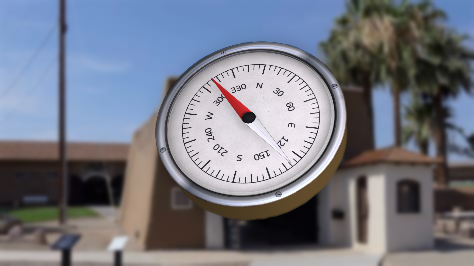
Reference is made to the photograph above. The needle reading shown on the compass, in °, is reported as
310 °
